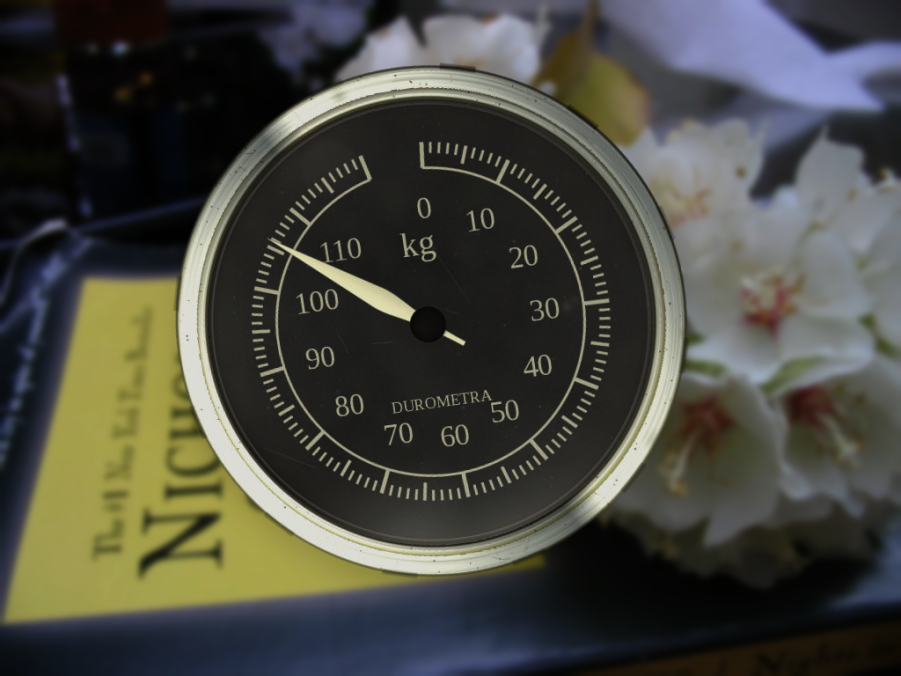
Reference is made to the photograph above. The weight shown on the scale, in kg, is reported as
106 kg
